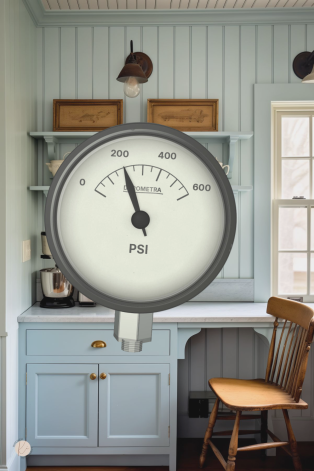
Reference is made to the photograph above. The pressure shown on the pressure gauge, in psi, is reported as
200 psi
